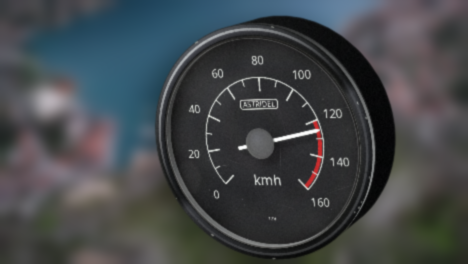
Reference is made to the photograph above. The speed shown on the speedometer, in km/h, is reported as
125 km/h
